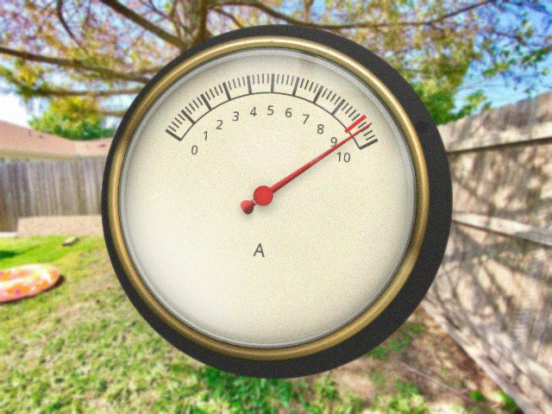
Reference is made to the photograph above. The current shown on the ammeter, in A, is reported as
9.4 A
